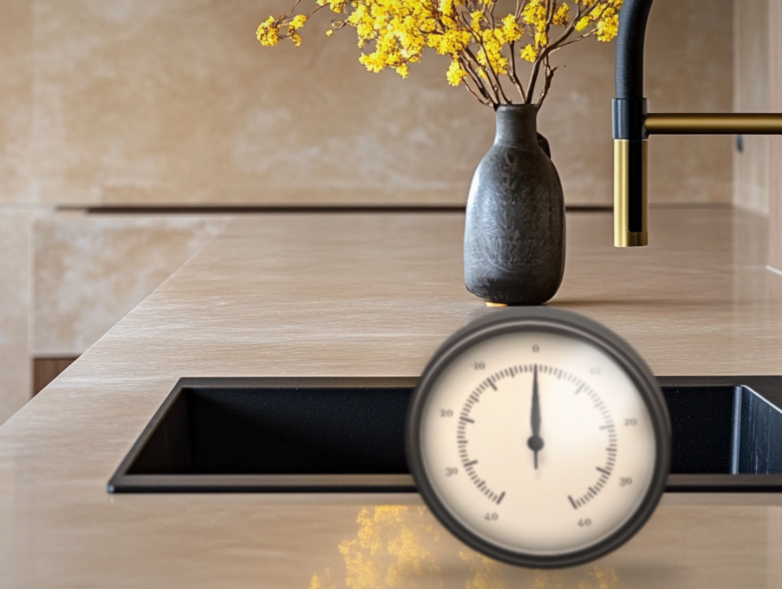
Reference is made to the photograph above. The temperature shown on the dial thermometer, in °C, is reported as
0 °C
